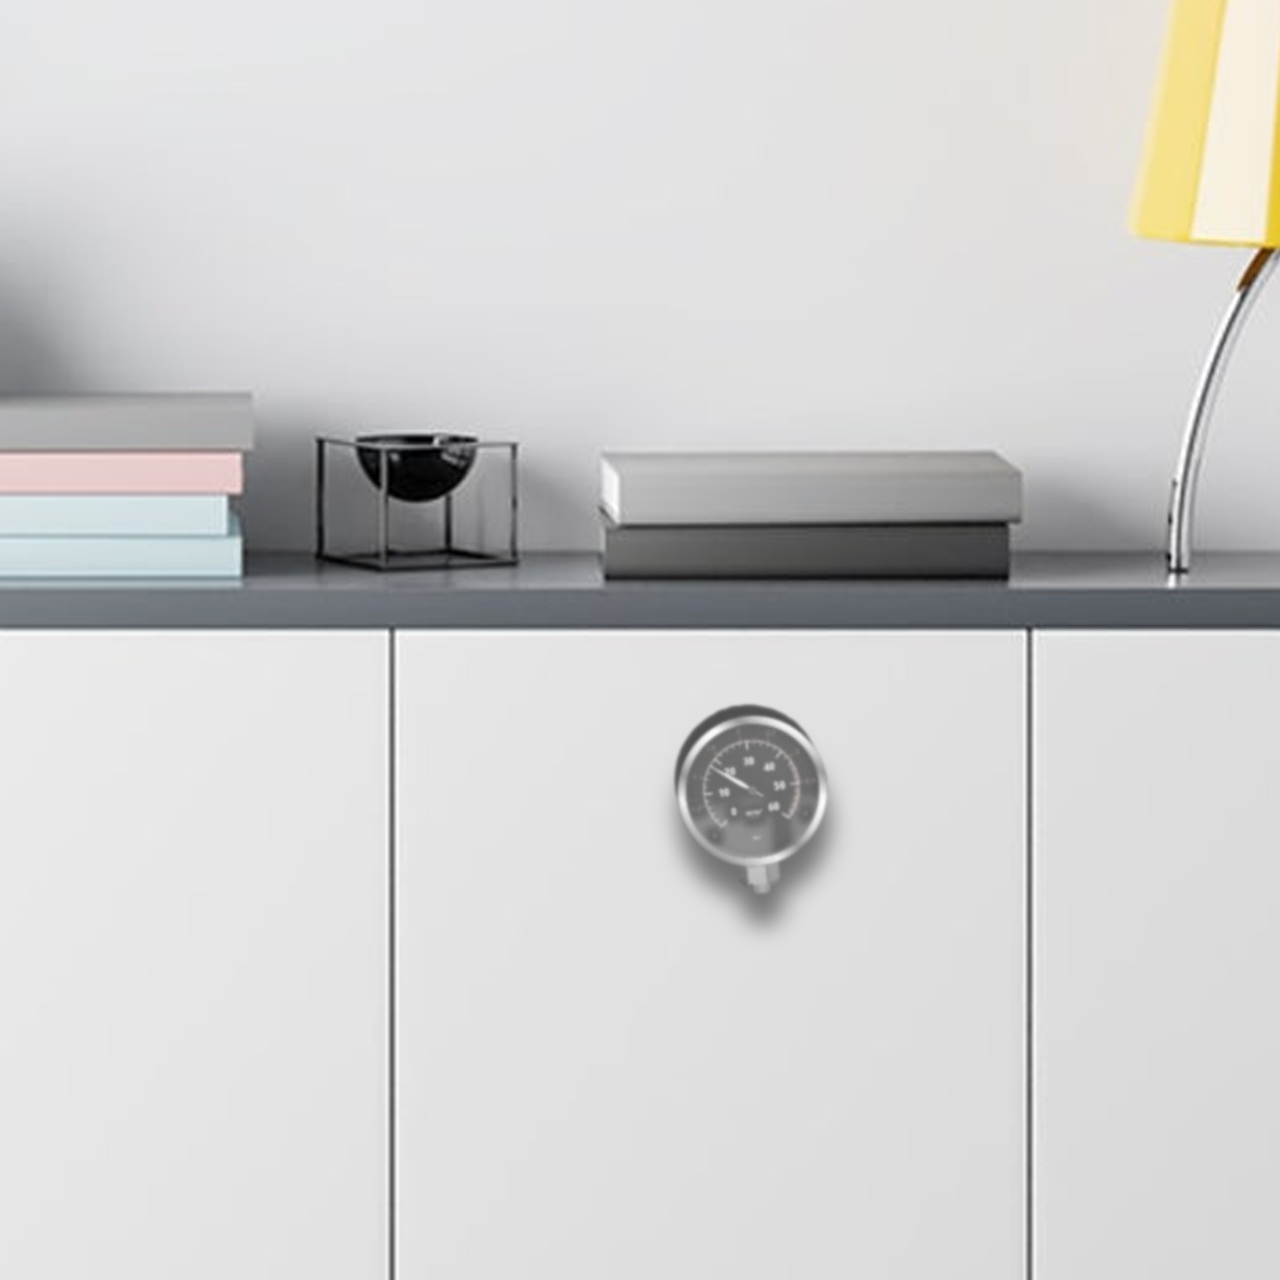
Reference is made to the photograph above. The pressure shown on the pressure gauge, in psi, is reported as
18 psi
